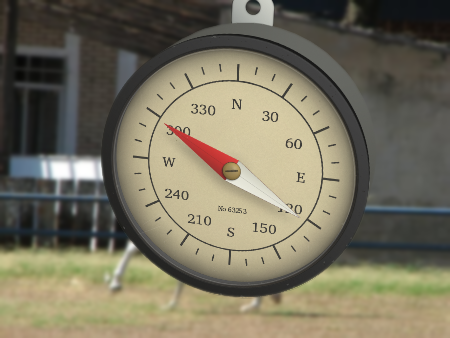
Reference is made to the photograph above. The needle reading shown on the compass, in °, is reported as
300 °
